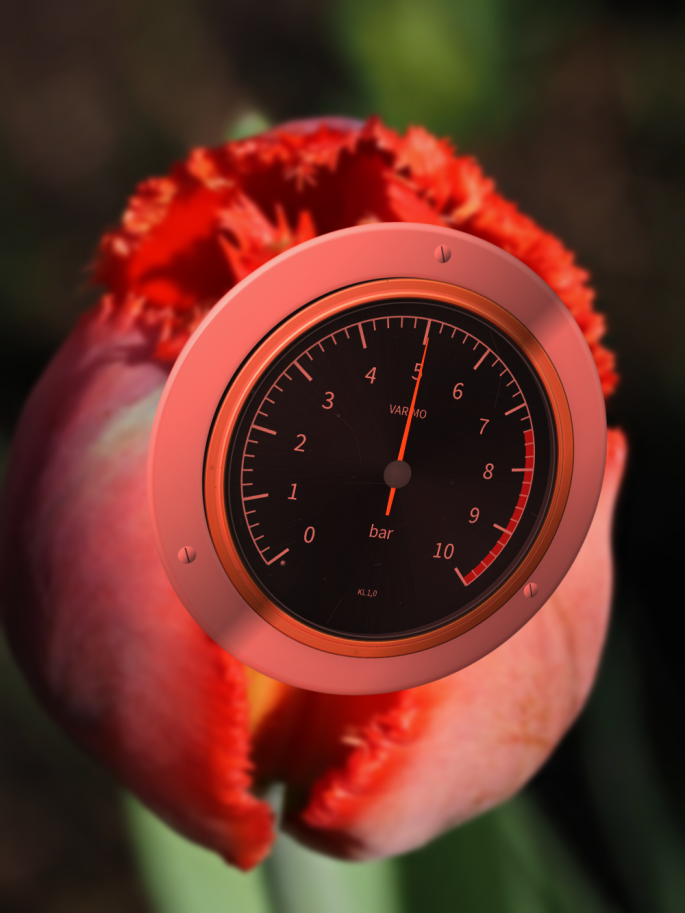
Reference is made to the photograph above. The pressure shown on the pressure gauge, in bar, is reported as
5 bar
